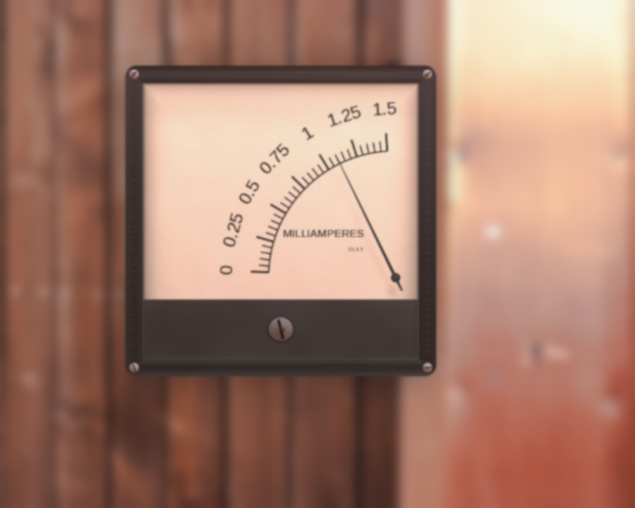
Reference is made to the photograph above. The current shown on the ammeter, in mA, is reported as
1.1 mA
